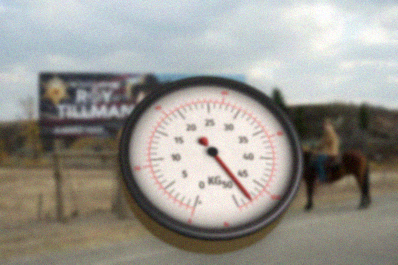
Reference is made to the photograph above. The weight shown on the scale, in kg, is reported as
48 kg
